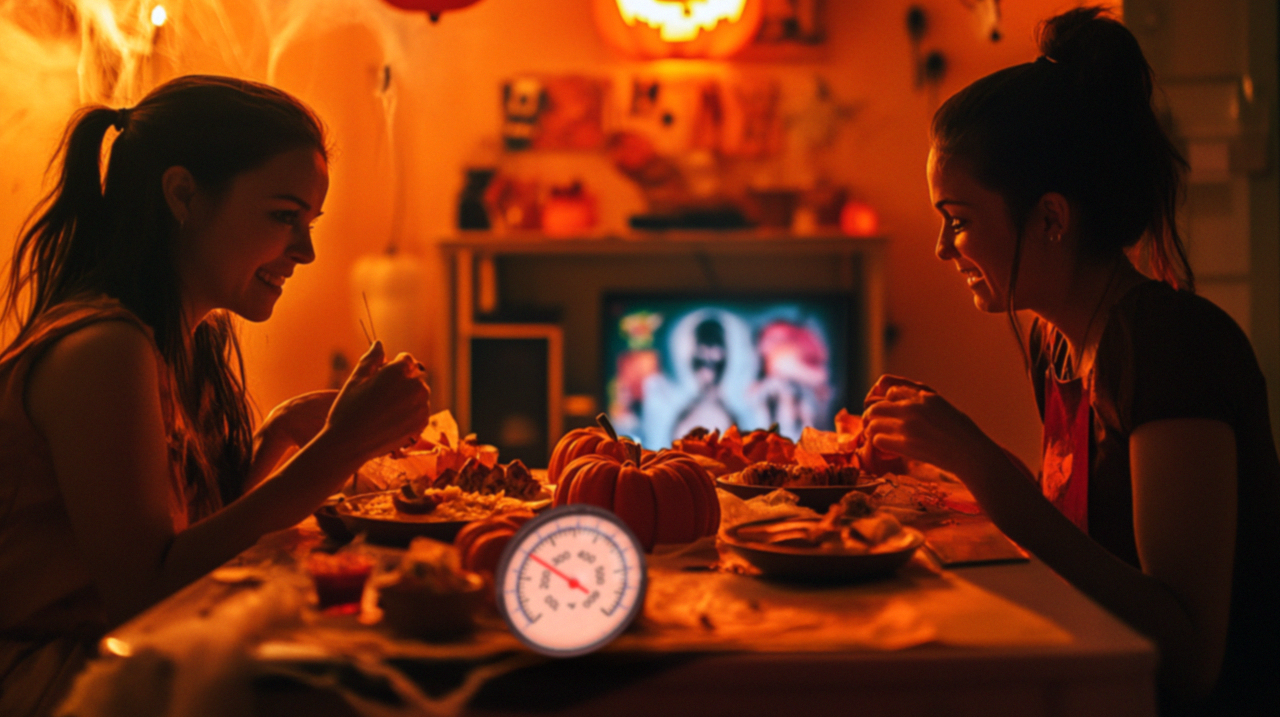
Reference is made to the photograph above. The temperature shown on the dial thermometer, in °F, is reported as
250 °F
